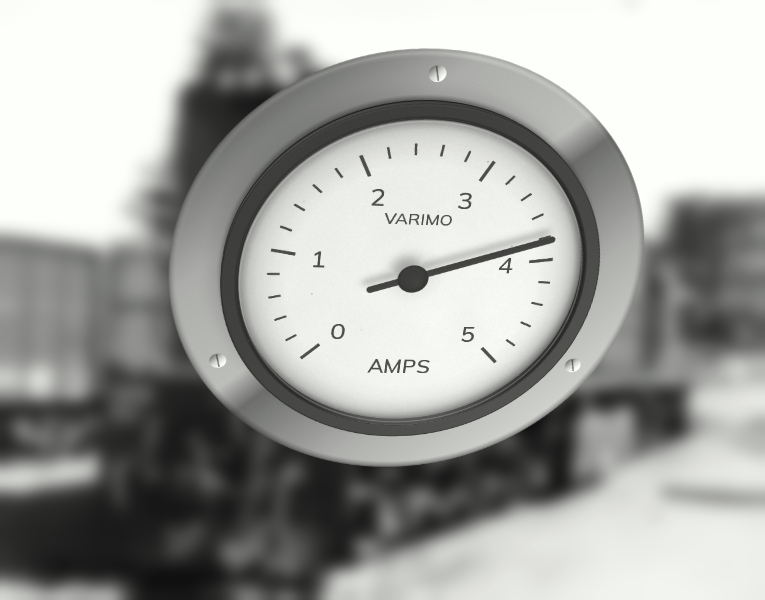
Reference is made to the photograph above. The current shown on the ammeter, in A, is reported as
3.8 A
